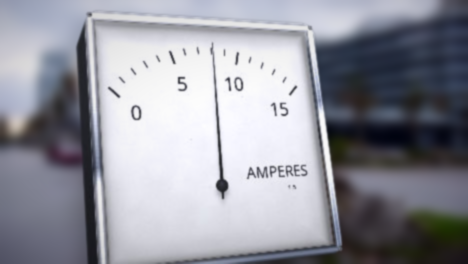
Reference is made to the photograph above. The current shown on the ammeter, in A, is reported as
8 A
